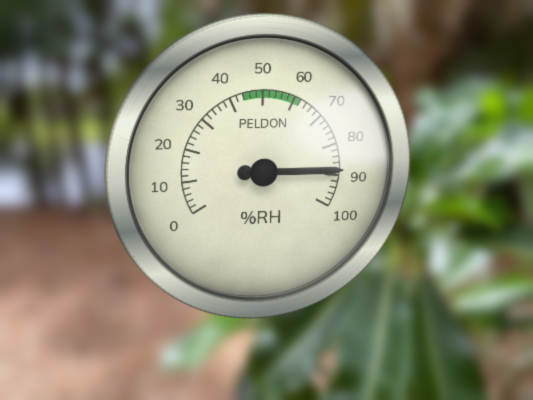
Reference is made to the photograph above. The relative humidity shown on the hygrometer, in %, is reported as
88 %
